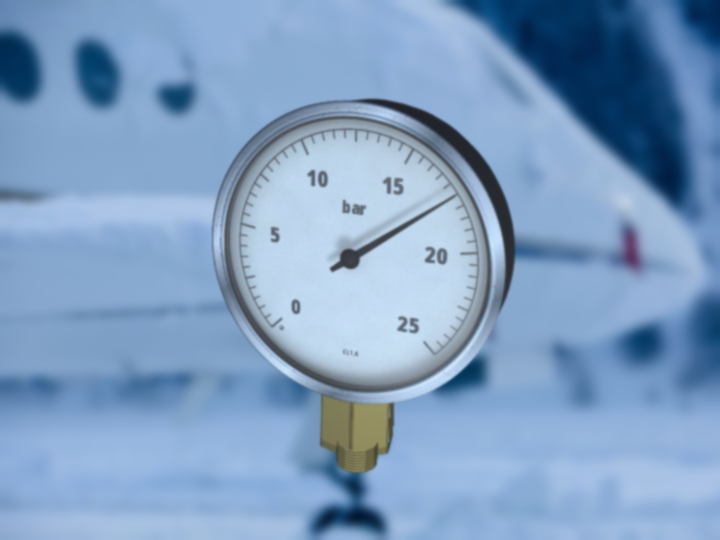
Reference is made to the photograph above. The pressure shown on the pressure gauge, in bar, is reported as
17.5 bar
